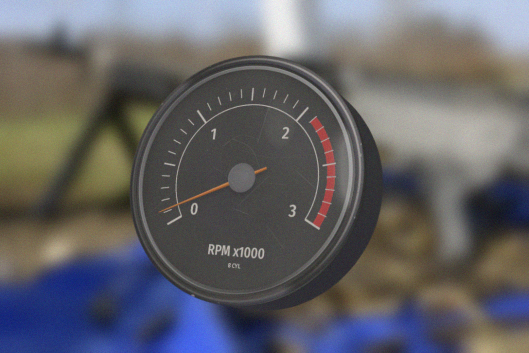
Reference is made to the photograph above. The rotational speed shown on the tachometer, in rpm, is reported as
100 rpm
